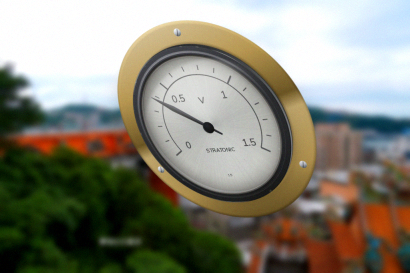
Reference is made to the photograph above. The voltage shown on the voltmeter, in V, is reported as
0.4 V
